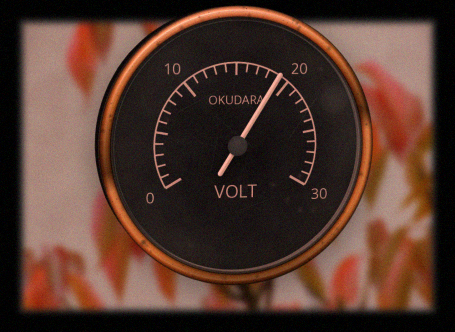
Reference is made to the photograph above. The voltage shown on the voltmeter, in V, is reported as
19 V
